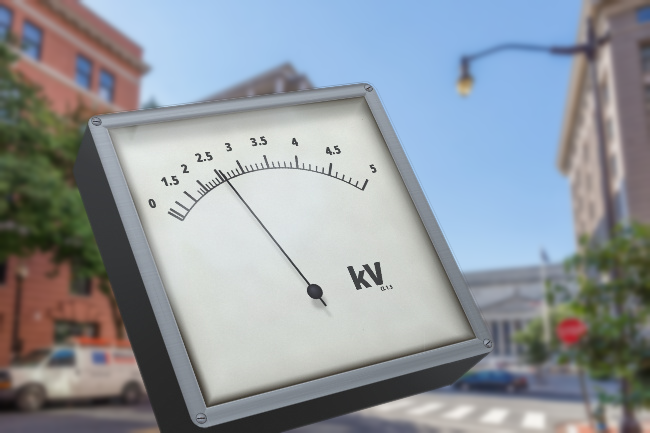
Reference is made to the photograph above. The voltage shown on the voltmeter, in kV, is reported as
2.5 kV
